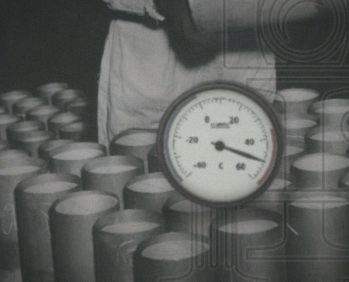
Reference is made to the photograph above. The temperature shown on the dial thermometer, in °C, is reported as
50 °C
